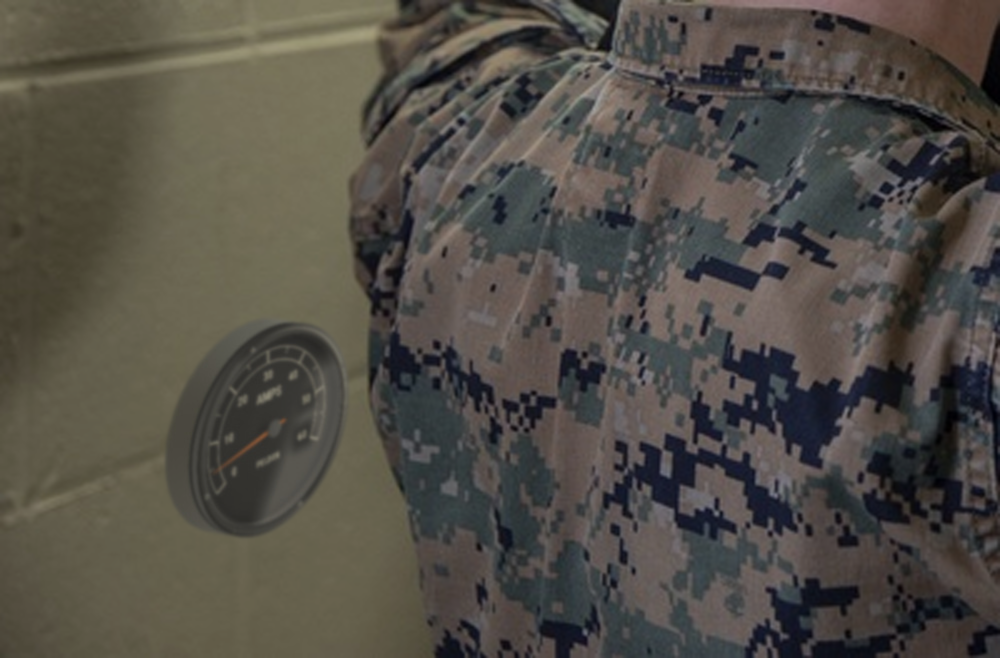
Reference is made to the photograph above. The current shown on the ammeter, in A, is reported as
5 A
